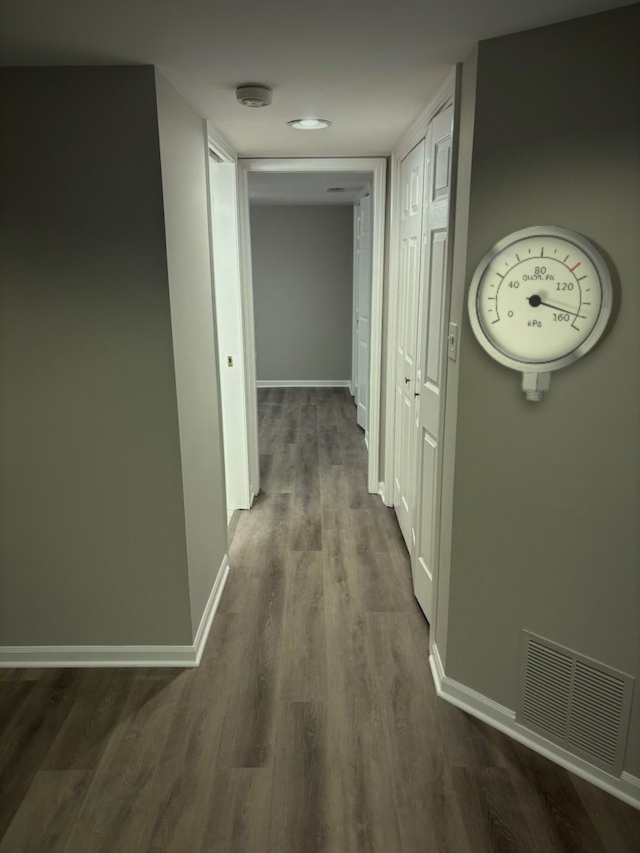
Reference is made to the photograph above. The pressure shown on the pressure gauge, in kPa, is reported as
150 kPa
